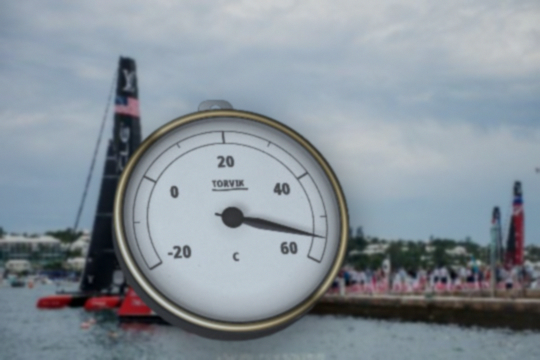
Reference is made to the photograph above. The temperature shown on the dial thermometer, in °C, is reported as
55 °C
